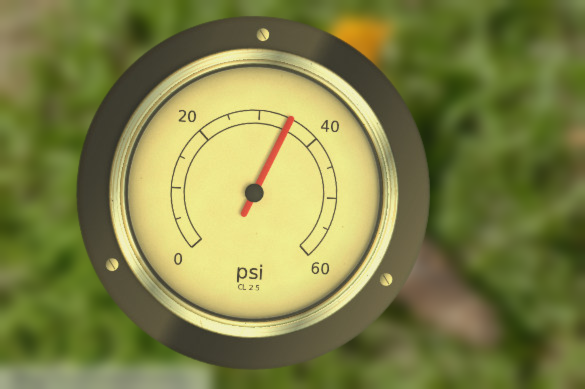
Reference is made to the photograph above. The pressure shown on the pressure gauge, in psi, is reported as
35 psi
